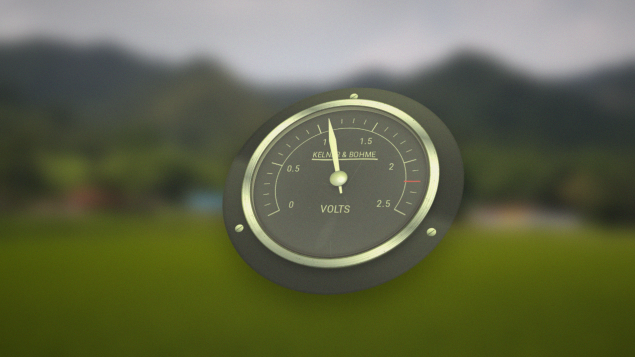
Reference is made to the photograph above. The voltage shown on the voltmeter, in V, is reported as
1.1 V
